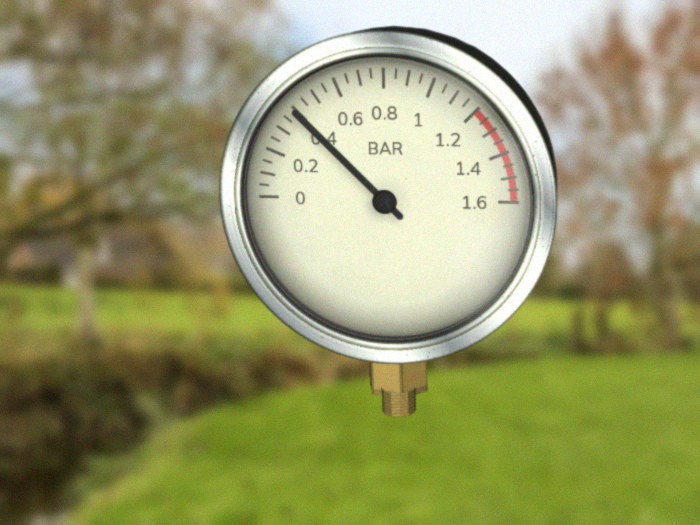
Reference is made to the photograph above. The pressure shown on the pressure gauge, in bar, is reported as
0.4 bar
